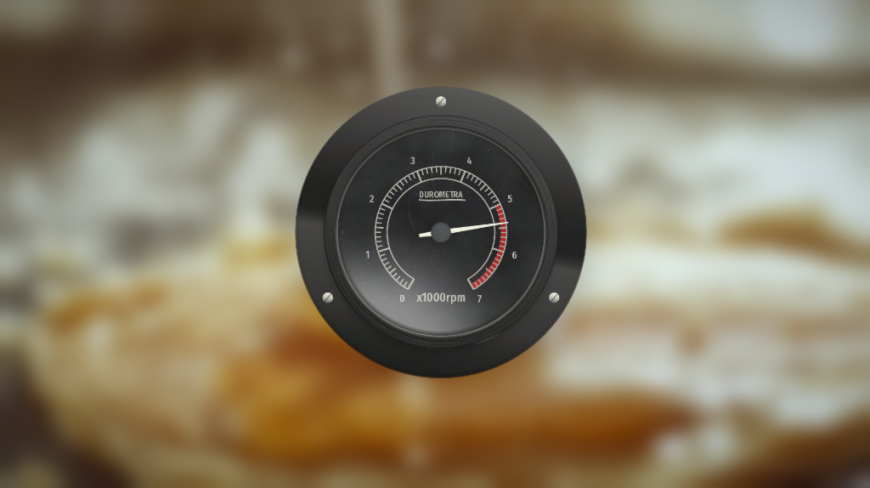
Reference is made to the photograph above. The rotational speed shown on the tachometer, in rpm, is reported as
5400 rpm
